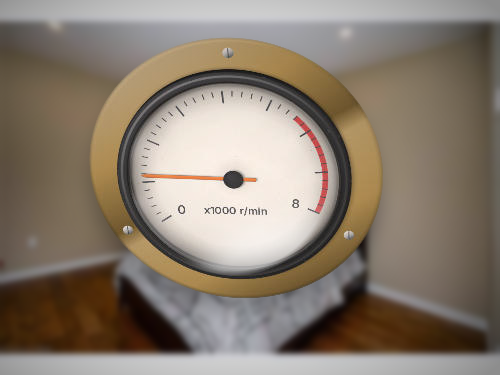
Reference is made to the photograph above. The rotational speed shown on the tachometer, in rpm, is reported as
1200 rpm
